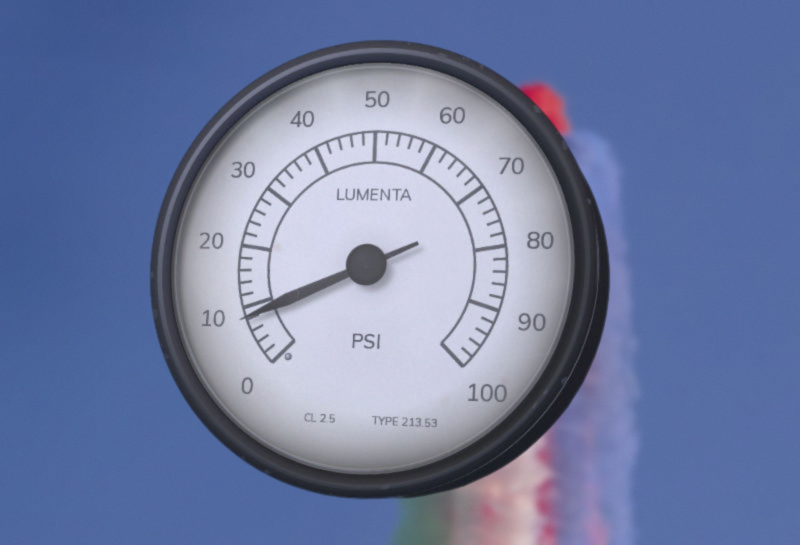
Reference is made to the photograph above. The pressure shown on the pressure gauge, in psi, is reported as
8 psi
